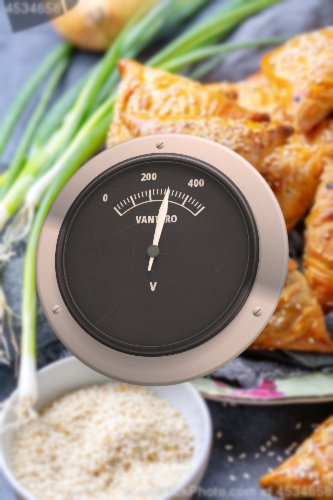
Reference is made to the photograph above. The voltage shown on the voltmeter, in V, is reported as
300 V
